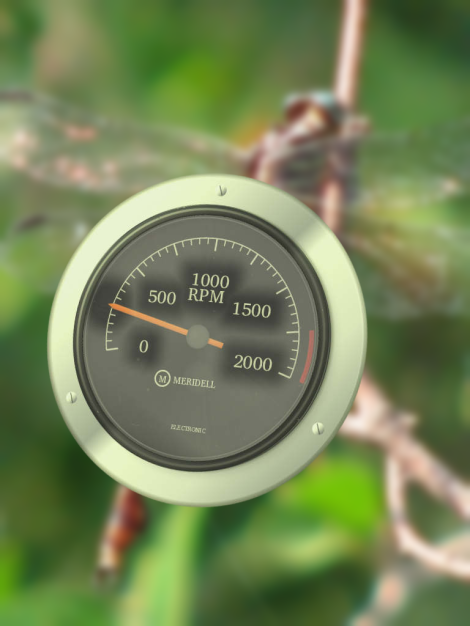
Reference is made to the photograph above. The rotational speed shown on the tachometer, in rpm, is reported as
250 rpm
